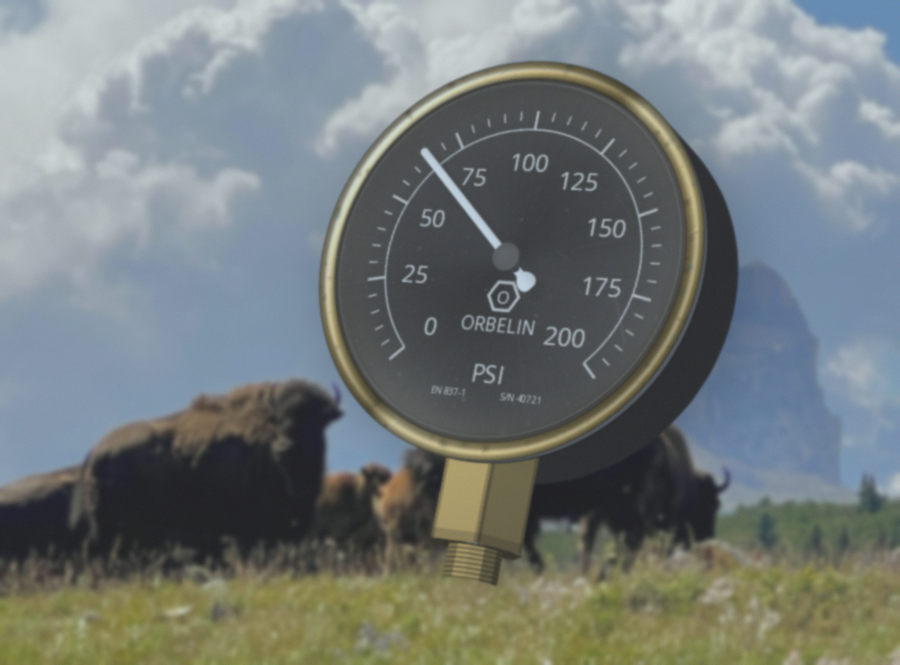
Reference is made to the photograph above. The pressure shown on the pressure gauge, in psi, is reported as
65 psi
